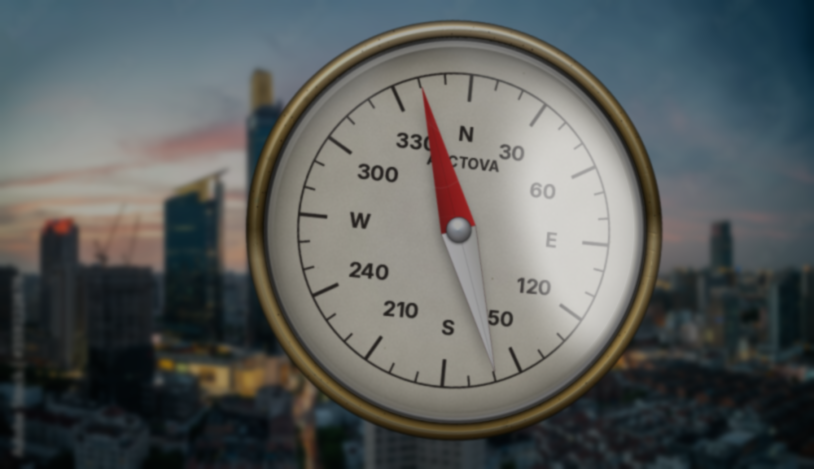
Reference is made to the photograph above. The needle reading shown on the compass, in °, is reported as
340 °
